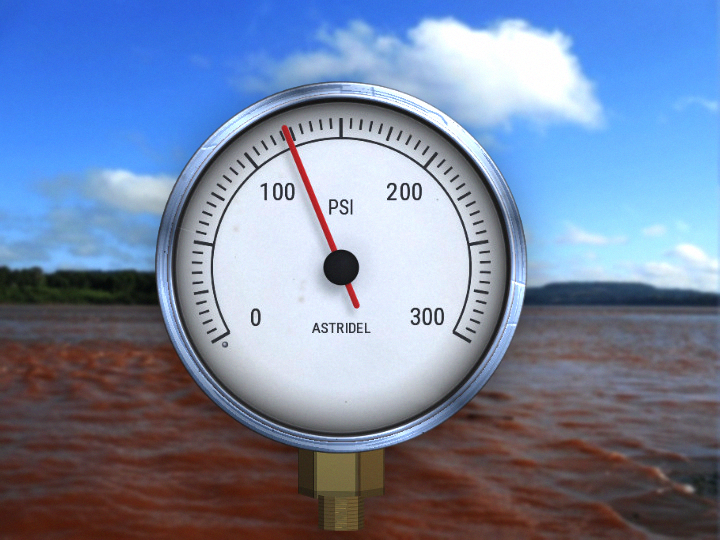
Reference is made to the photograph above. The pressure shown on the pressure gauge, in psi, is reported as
122.5 psi
